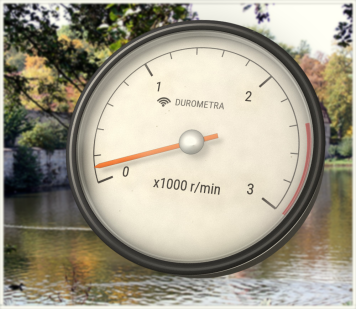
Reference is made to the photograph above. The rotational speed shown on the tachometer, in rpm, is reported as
100 rpm
